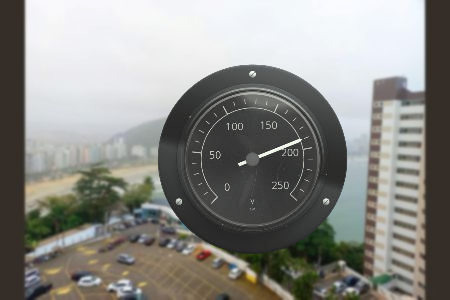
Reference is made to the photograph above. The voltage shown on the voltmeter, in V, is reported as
190 V
